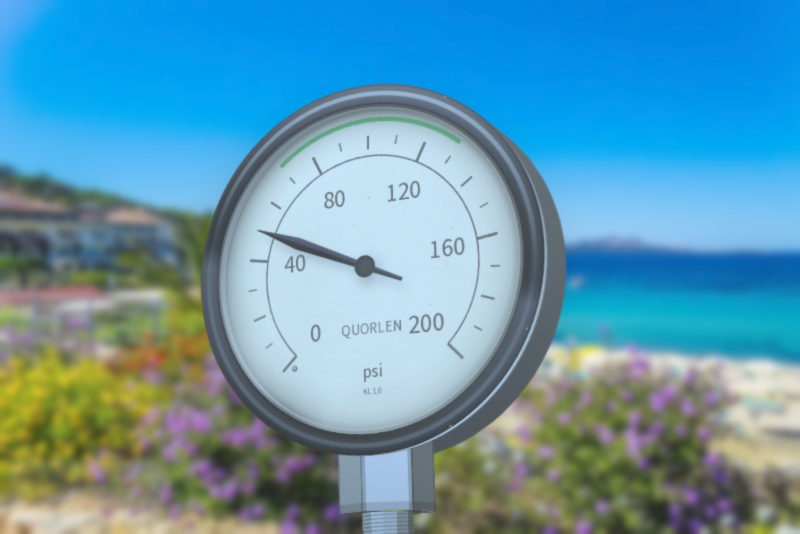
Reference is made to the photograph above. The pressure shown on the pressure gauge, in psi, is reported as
50 psi
